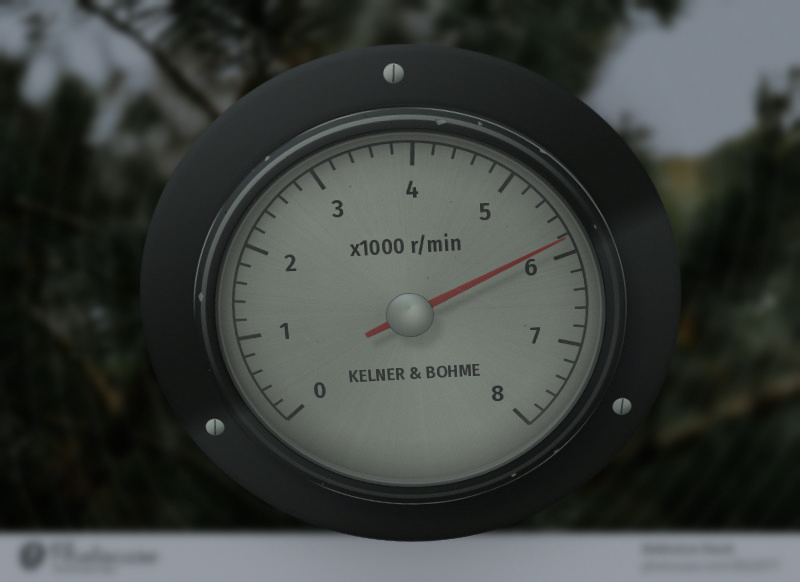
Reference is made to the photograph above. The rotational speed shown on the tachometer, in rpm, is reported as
5800 rpm
